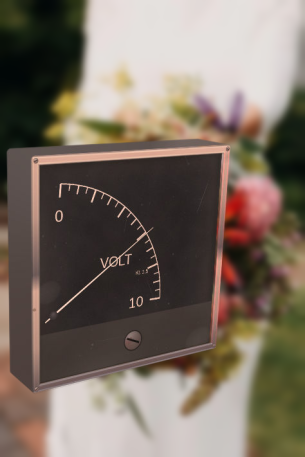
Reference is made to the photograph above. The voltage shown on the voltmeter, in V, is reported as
6 V
